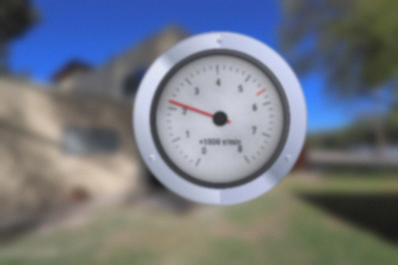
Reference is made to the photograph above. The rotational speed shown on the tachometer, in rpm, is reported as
2200 rpm
